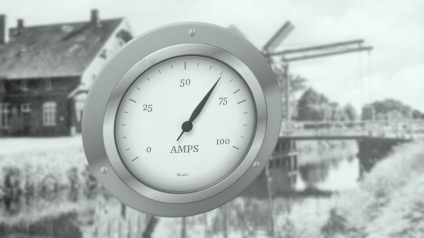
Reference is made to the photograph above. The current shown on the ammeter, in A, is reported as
65 A
